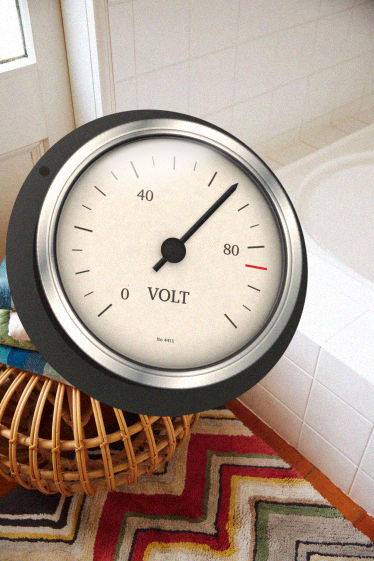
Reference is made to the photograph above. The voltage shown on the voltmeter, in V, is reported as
65 V
